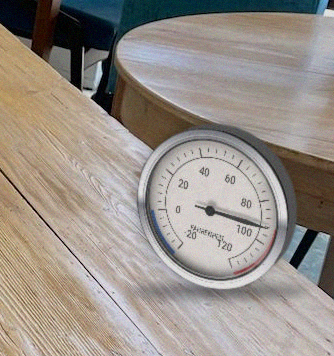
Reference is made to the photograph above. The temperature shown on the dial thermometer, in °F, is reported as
92 °F
